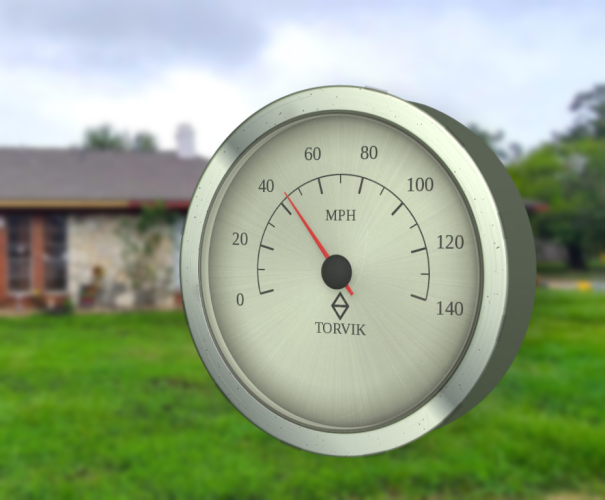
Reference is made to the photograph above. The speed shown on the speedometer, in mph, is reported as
45 mph
